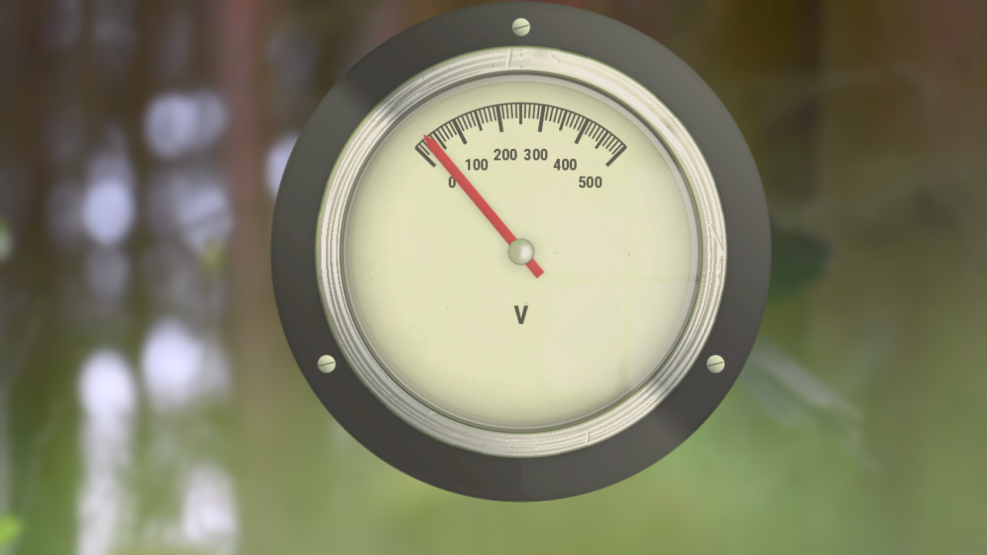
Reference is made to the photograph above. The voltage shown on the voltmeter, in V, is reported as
30 V
